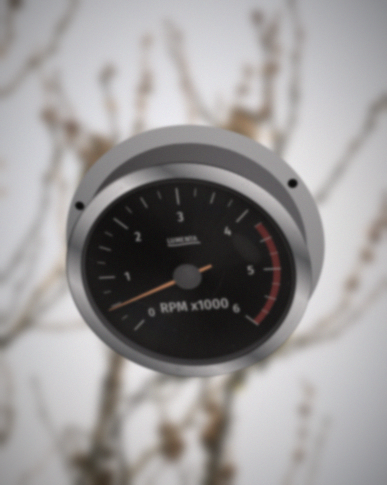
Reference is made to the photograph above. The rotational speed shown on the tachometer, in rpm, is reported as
500 rpm
